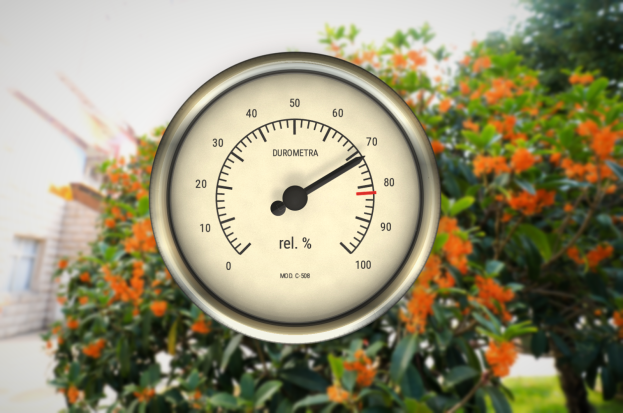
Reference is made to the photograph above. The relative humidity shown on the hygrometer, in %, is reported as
72 %
